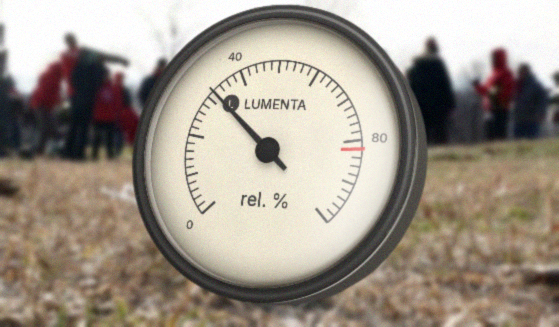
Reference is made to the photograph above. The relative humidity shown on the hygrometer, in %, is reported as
32 %
